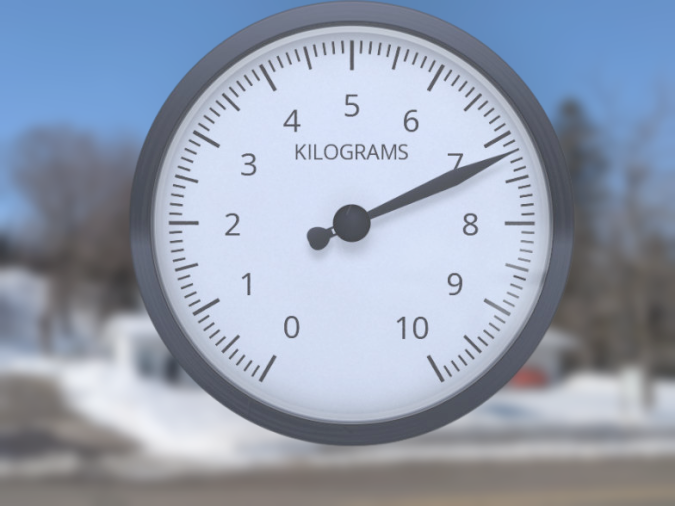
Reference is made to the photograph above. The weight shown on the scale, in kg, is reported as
7.2 kg
